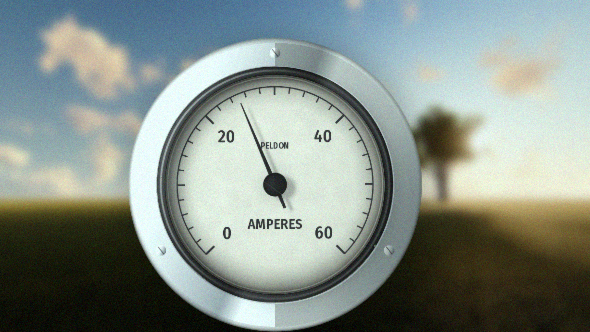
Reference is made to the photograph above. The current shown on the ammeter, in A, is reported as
25 A
